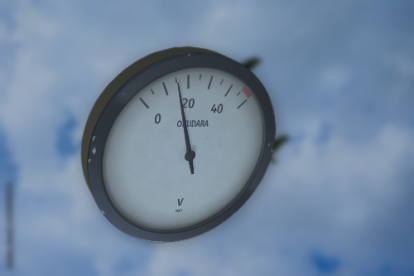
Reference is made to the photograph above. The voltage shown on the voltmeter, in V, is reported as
15 V
